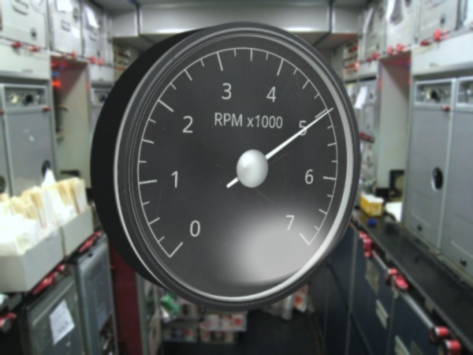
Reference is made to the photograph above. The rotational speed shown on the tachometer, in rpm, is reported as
5000 rpm
